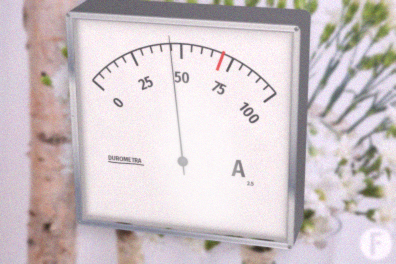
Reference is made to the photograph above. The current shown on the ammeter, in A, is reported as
45 A
